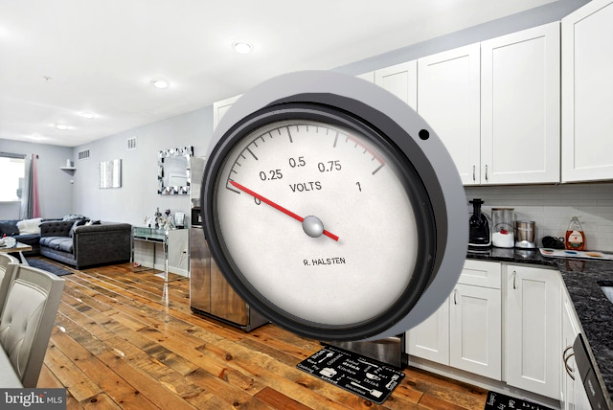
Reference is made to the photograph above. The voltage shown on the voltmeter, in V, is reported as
0.05 V
